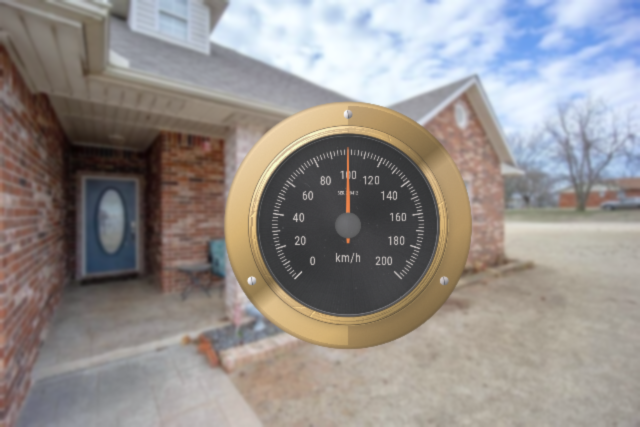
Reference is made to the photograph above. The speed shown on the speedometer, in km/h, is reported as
100 km/h
